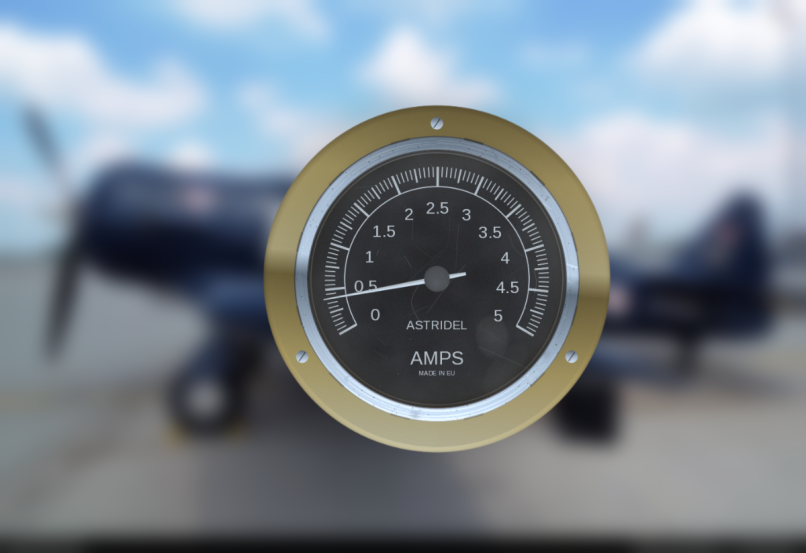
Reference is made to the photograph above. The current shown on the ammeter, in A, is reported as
0.4 A
